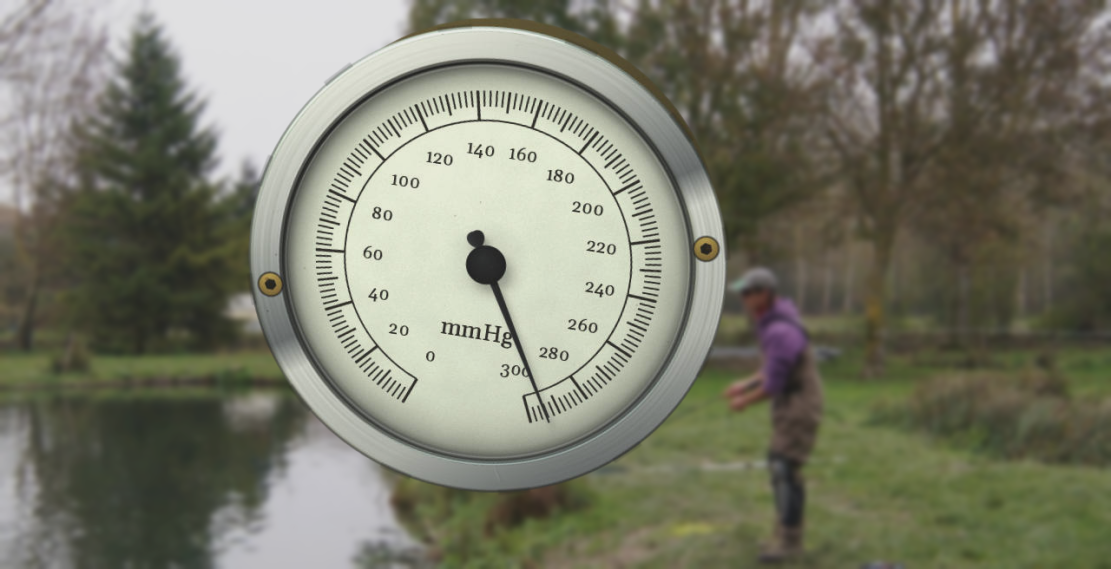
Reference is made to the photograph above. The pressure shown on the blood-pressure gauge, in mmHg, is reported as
294 mmHg
